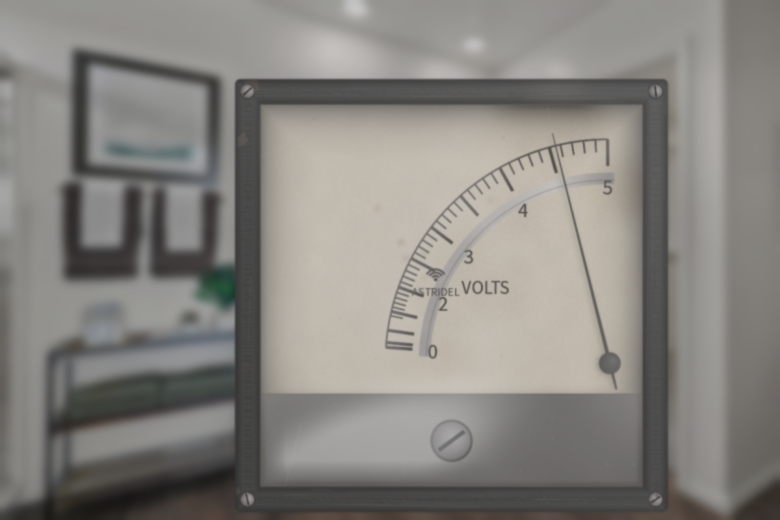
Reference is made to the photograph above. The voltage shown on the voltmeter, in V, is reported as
4.55 V
